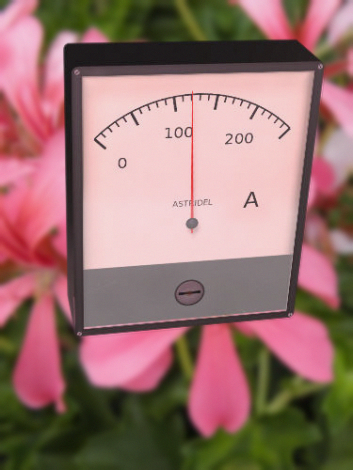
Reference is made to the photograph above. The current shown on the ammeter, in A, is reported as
120 A
